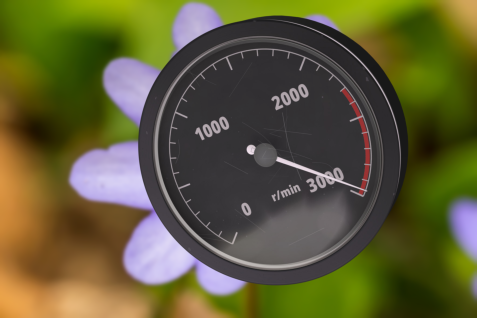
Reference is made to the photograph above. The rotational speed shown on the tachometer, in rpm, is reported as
2950 rpm
